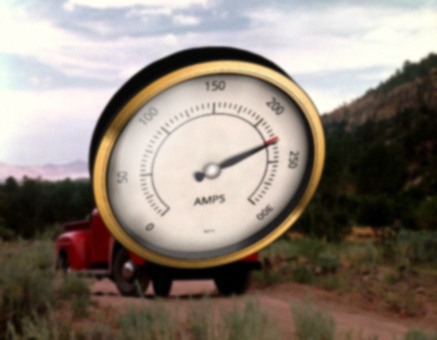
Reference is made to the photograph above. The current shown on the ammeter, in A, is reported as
225 A
